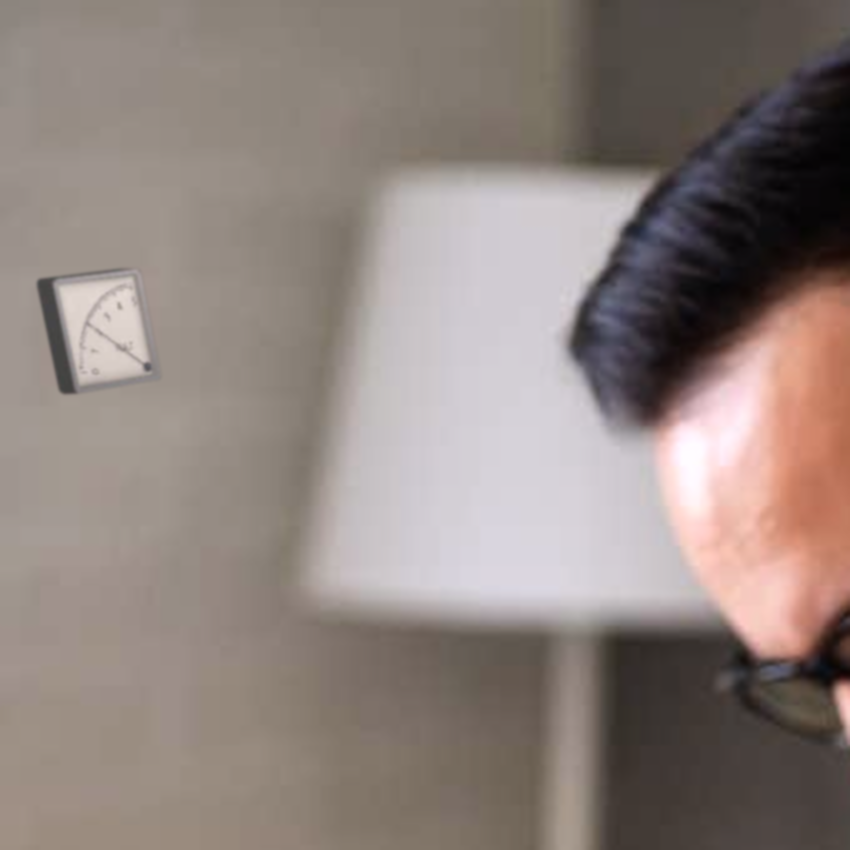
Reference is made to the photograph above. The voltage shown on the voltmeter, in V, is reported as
2 V
